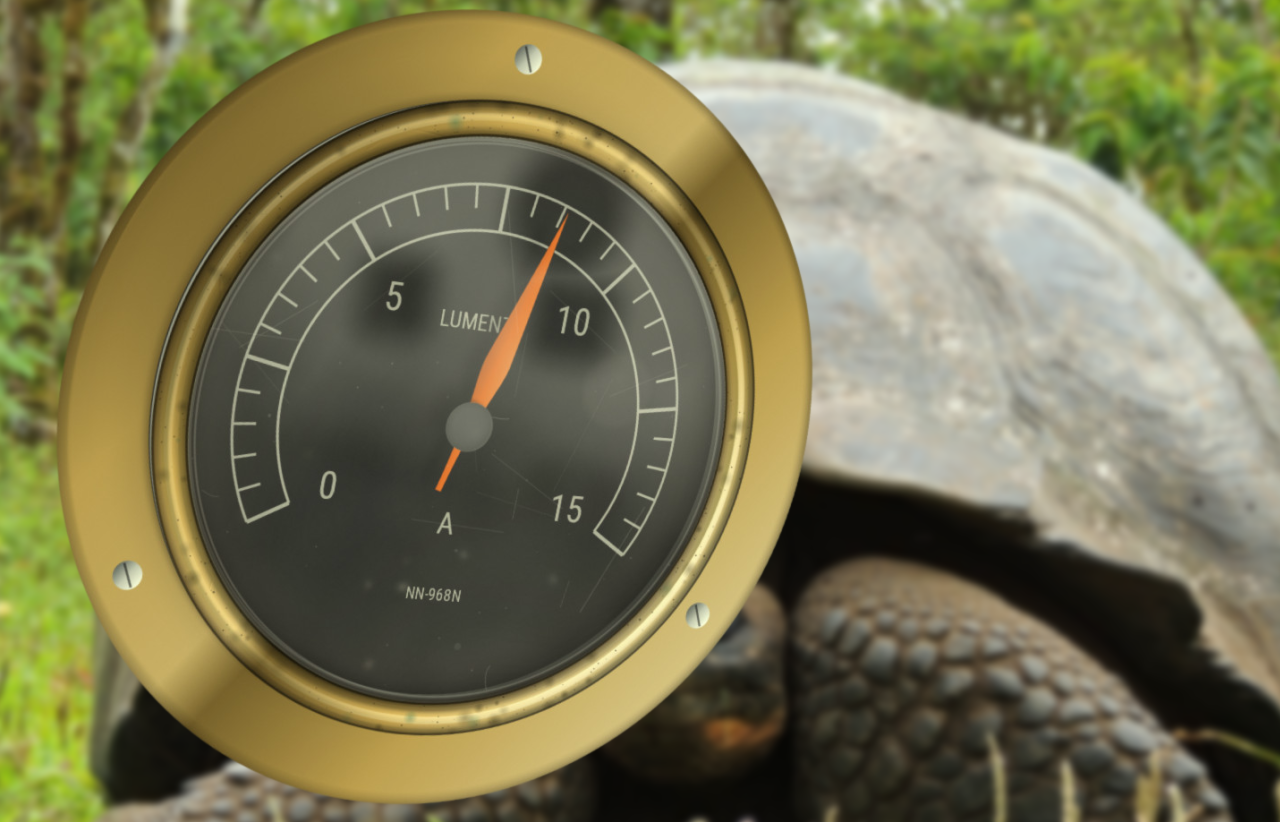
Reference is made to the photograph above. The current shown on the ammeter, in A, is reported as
8.5 A
